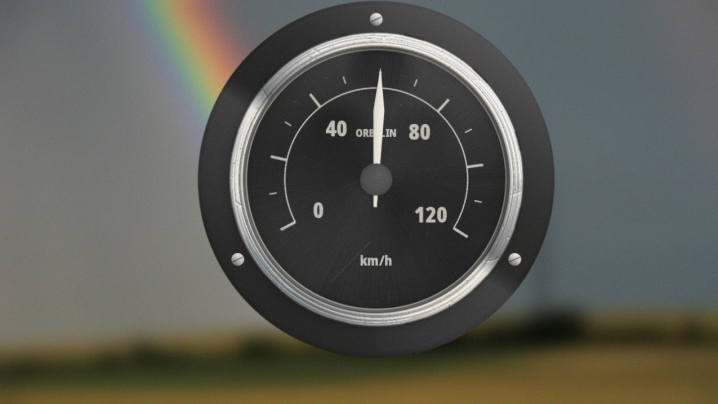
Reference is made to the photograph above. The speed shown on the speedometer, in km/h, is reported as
60 km/h
